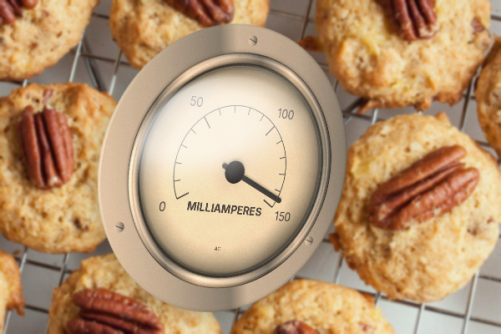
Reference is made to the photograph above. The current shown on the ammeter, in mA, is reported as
145 mA
